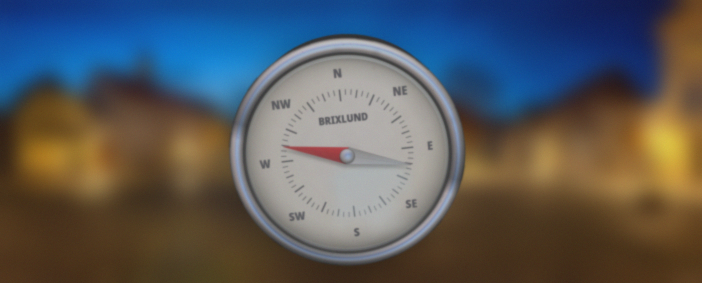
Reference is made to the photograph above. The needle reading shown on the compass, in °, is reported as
285 °
